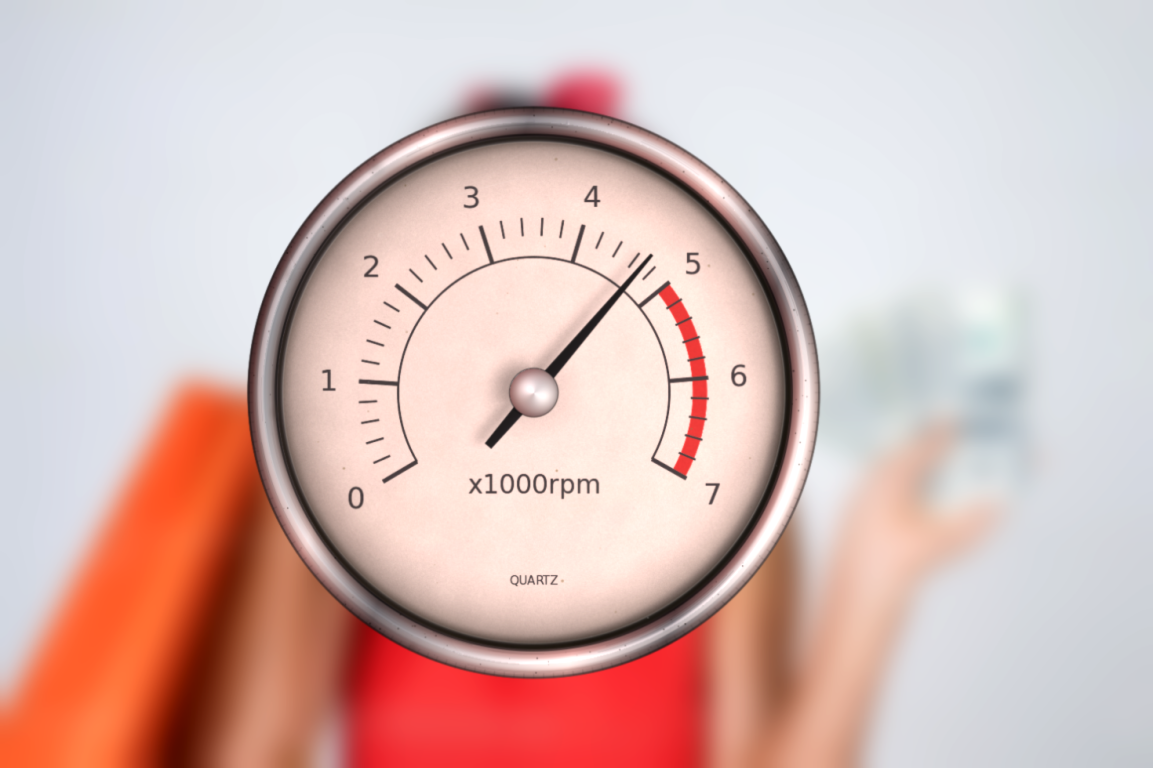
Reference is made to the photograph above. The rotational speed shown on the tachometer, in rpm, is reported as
4700 rpm
